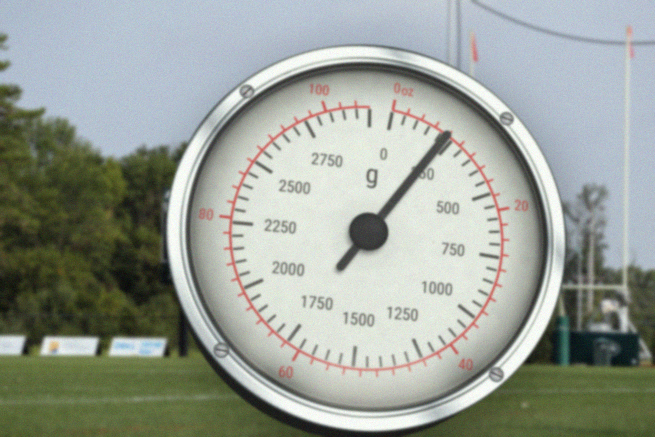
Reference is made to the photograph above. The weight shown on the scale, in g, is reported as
225 g
